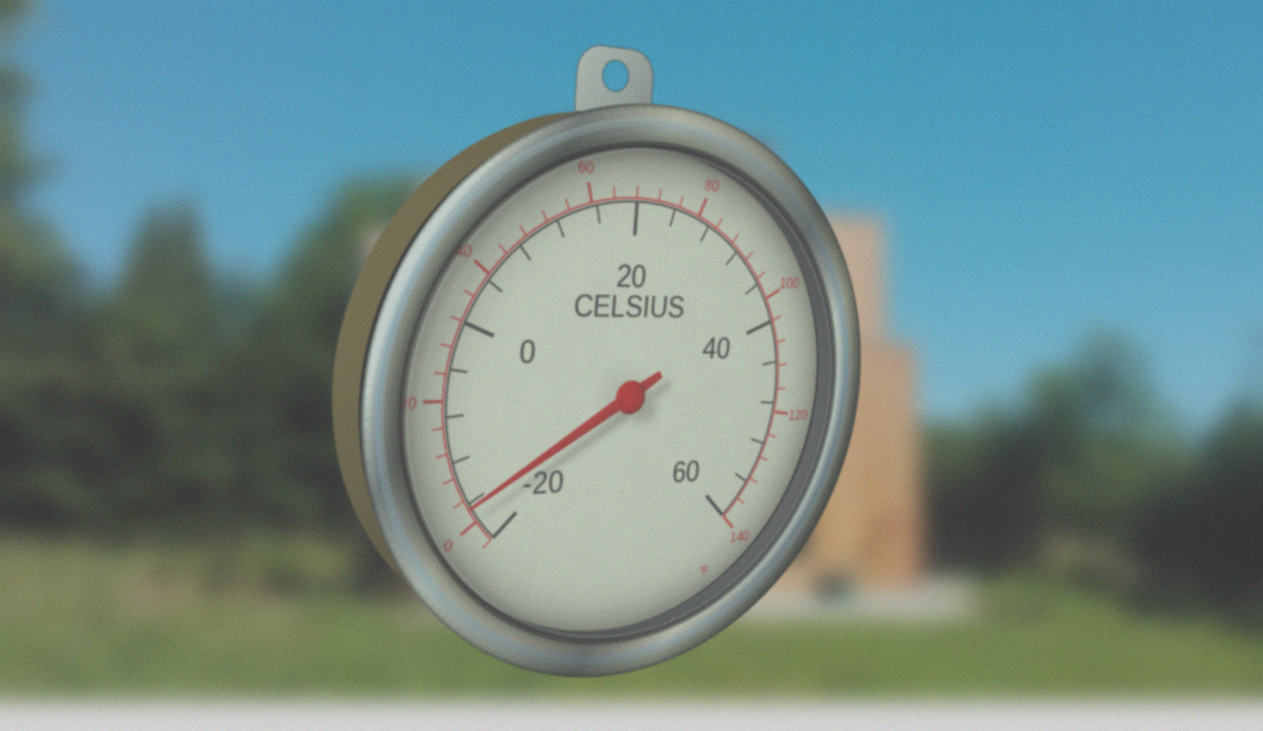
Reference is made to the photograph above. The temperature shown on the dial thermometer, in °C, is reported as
-16 °C
